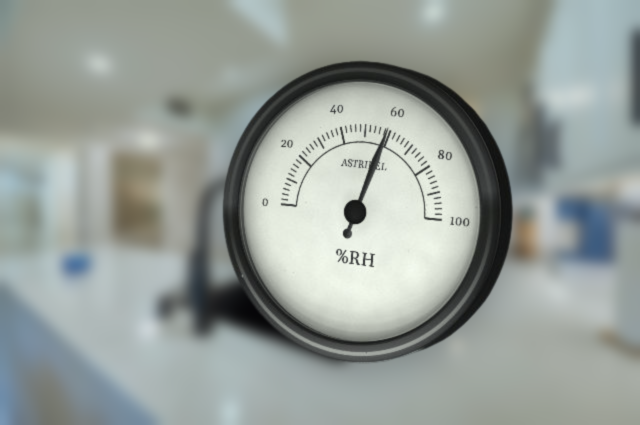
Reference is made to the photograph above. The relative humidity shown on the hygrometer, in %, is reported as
60 %
